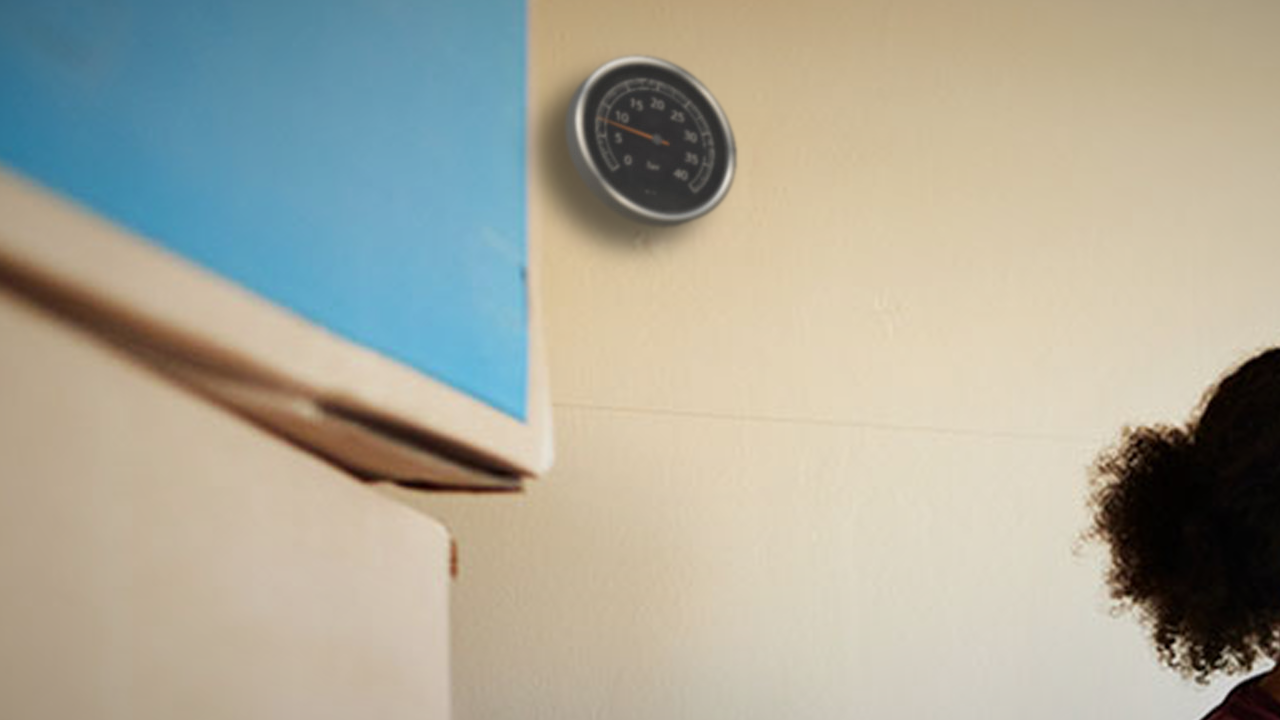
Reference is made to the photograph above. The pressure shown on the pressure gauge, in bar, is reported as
7.5 bar
